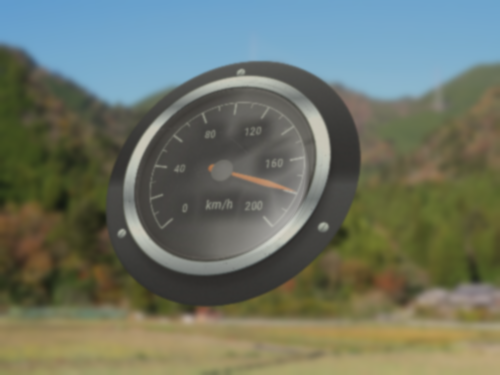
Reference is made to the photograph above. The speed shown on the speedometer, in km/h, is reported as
180 km/h
